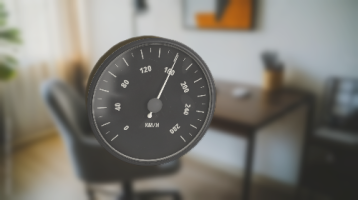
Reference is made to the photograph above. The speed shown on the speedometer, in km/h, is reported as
160 km/h
